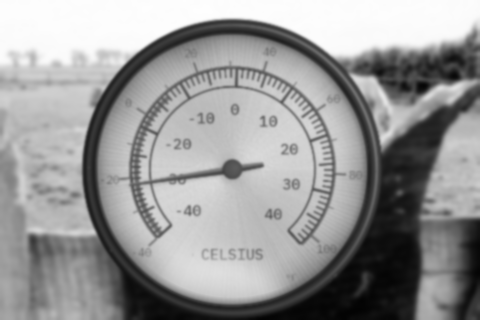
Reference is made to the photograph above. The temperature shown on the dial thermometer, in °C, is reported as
-30 °C
